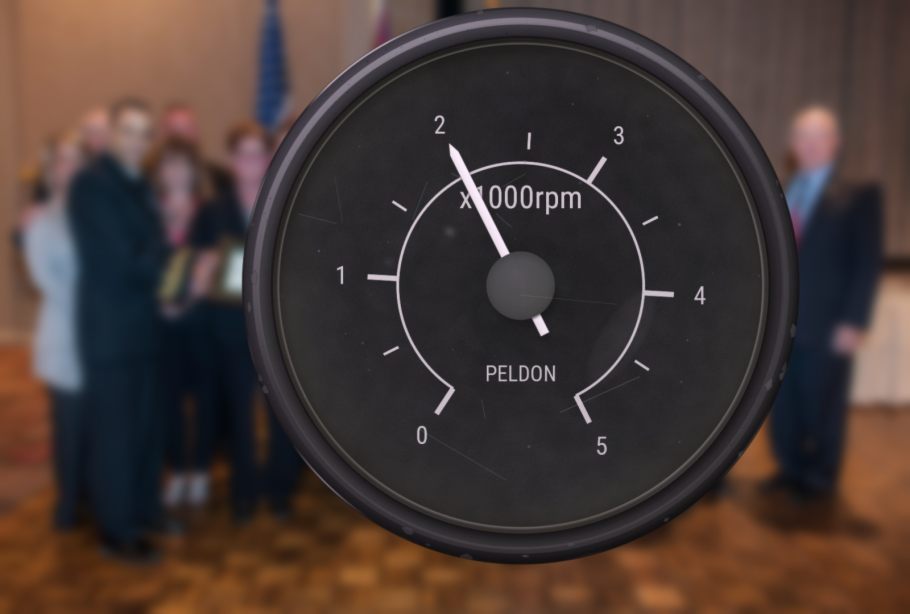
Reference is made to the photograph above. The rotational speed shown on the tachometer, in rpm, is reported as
2000 rpm
